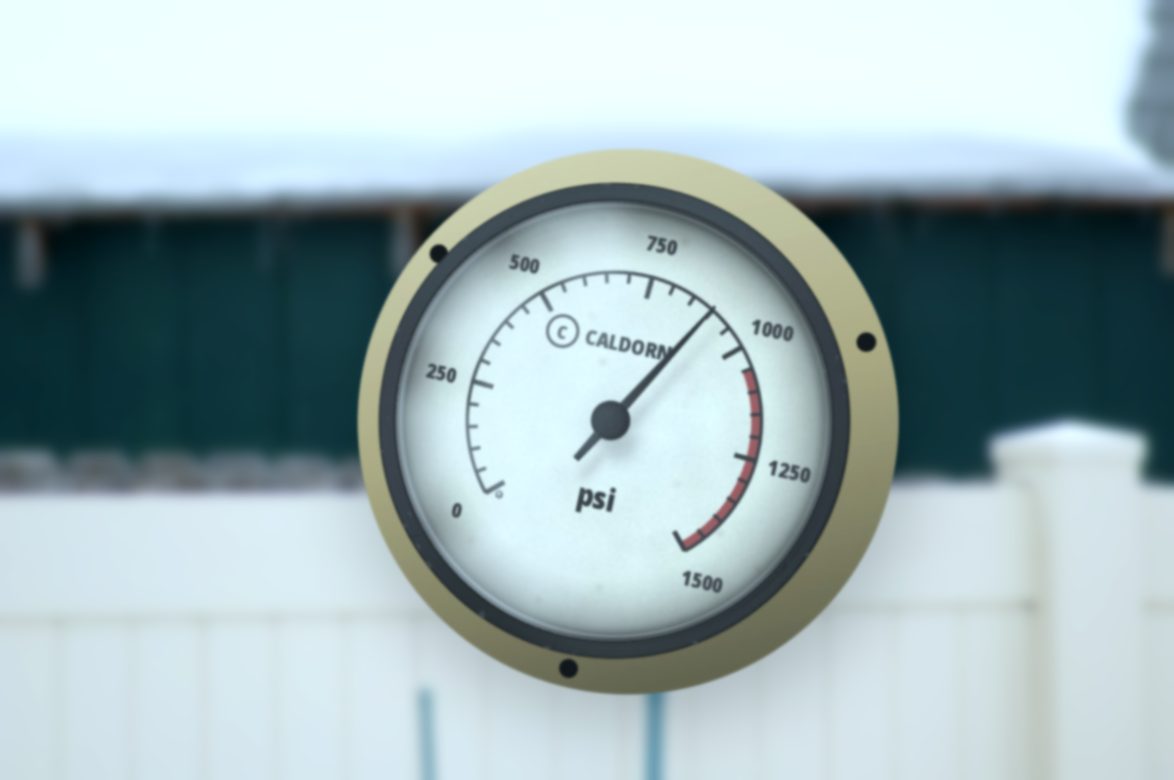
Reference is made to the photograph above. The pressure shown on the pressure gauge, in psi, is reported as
900 psi
